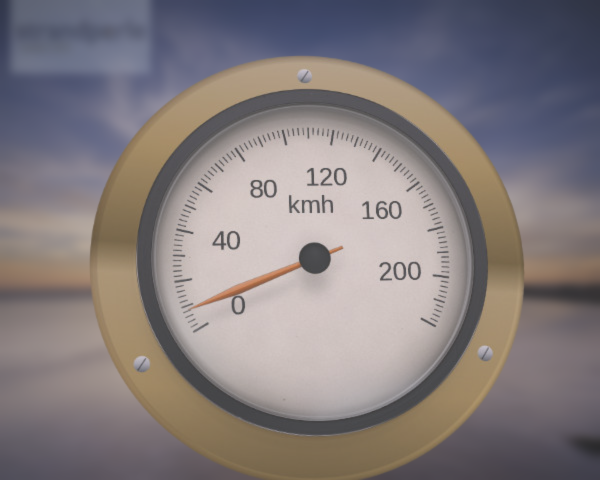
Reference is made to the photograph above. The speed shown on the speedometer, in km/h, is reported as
8 km/h
